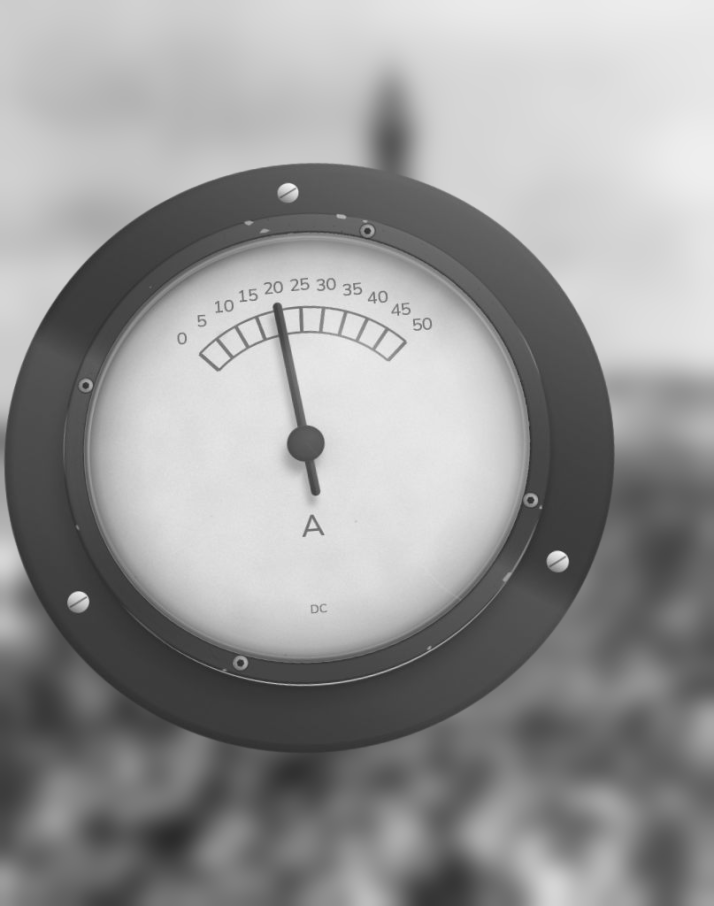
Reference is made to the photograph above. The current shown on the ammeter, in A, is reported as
20 A
